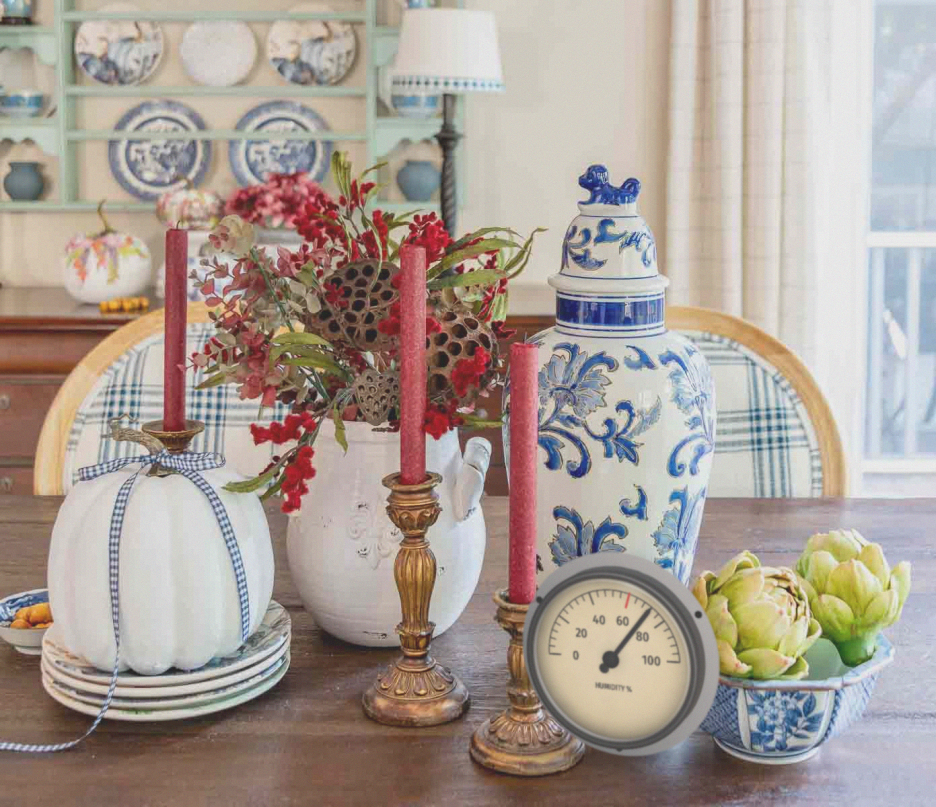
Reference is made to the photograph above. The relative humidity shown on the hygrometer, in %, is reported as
72 %
